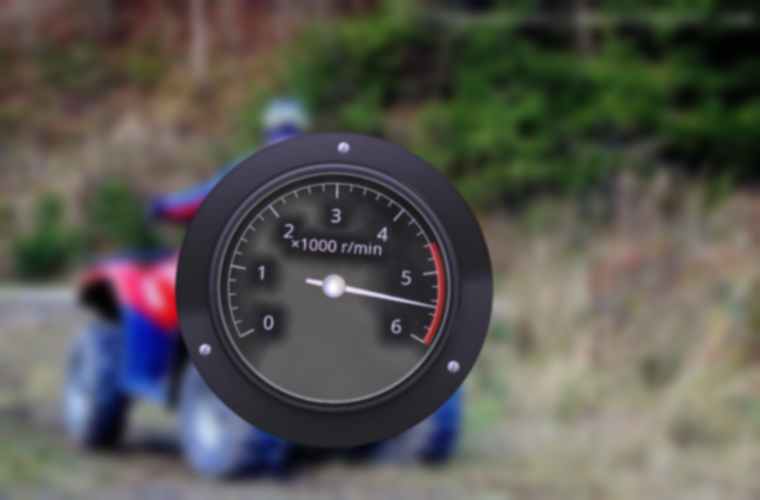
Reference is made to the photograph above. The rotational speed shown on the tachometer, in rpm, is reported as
5500 rpm
